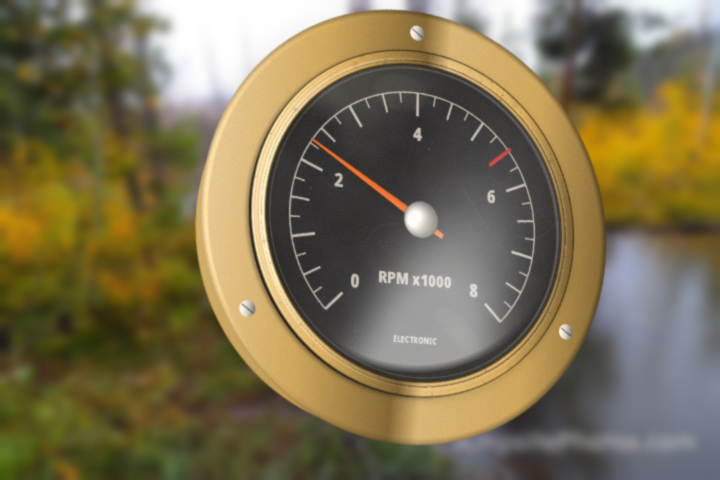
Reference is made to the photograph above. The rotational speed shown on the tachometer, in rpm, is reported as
2250 rpm
